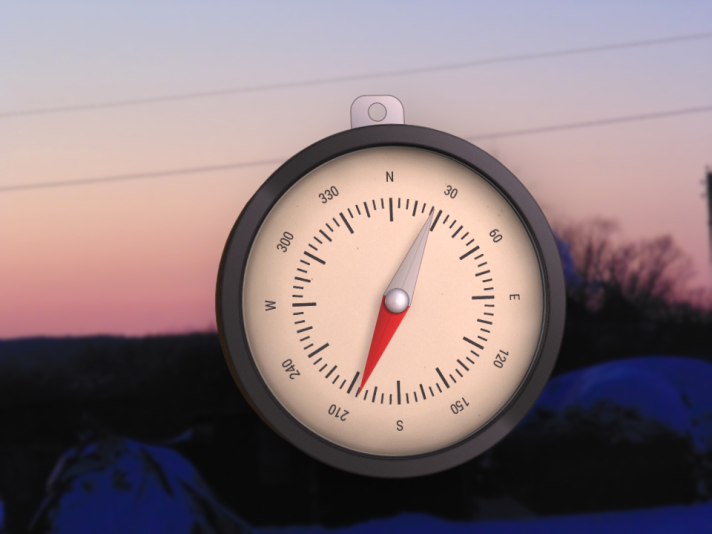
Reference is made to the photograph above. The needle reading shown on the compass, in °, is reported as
205 °
